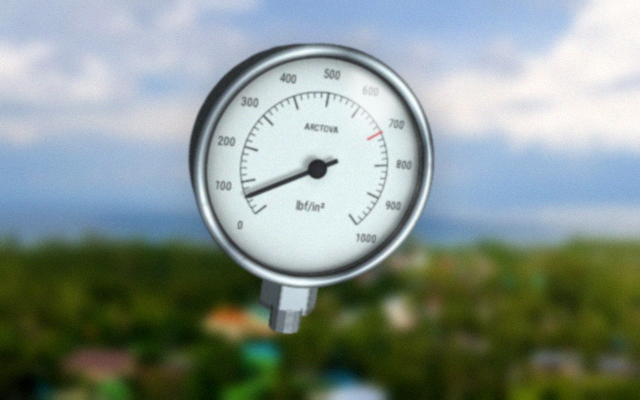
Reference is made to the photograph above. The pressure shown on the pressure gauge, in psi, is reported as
60 psi
